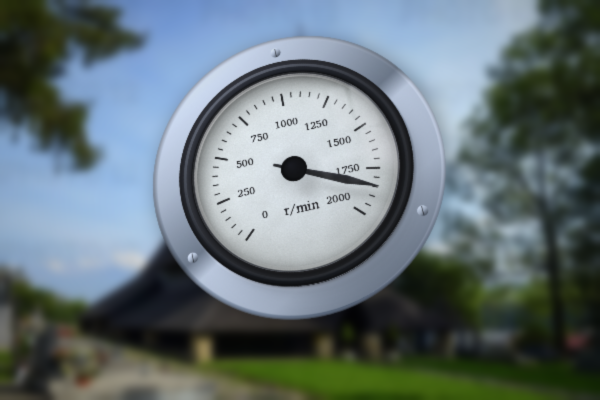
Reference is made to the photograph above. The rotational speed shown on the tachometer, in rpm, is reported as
1850 rpm
